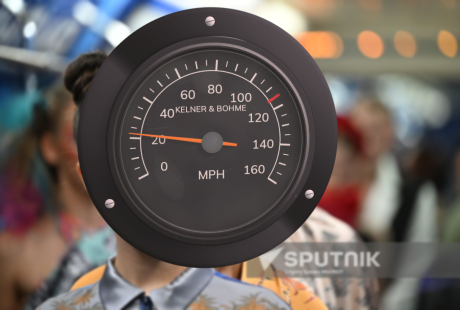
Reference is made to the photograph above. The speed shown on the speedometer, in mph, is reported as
22.5 mph
